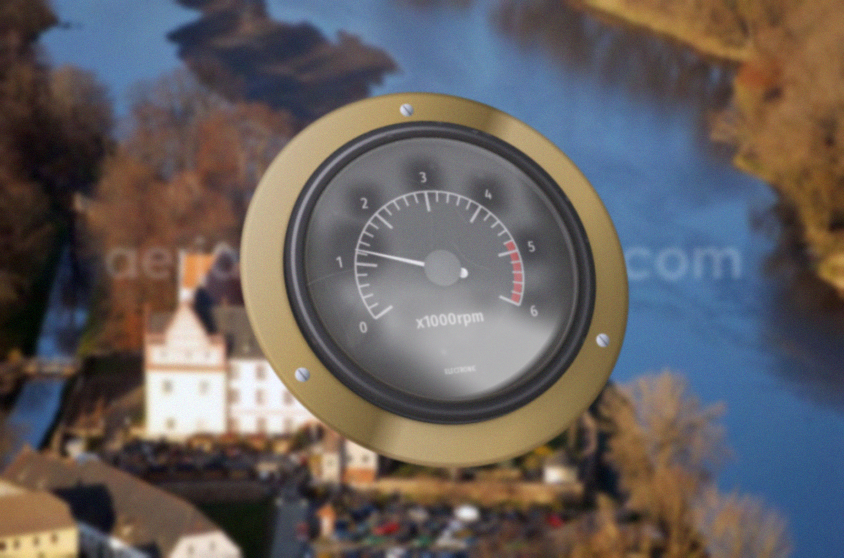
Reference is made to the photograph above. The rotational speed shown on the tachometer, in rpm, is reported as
1200 rpm
